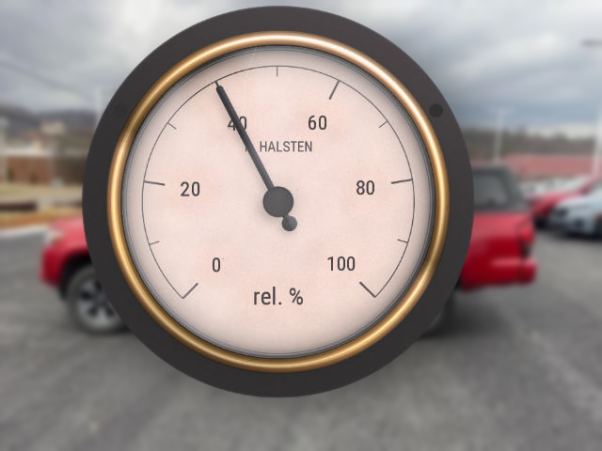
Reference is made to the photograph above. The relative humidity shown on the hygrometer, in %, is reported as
40 %
